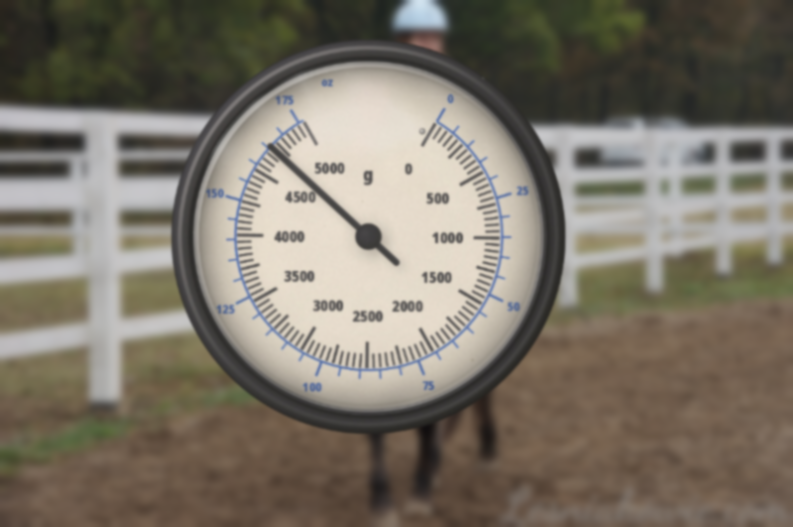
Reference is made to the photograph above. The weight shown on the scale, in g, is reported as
4700 g
